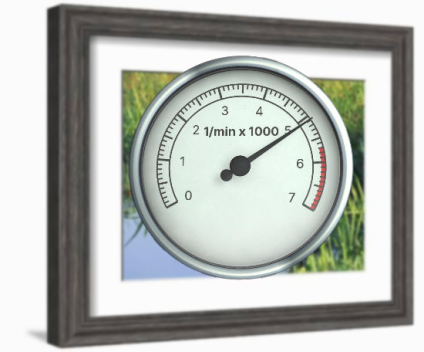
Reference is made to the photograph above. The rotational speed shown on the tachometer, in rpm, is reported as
5100 rpm
